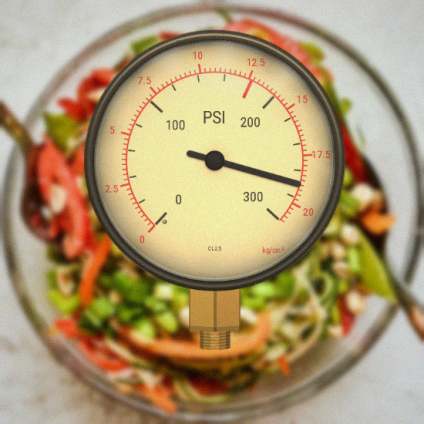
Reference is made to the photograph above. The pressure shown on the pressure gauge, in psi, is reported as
270 psi
